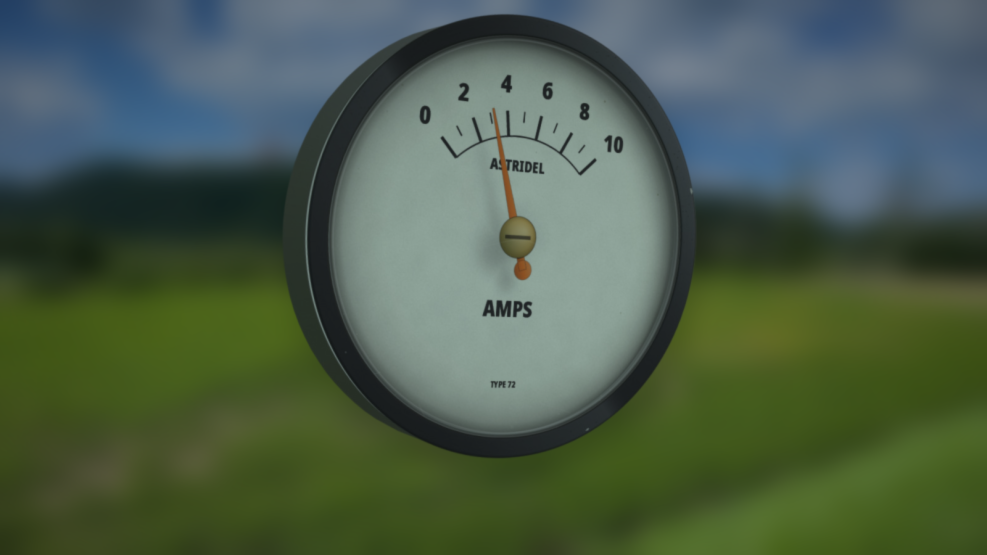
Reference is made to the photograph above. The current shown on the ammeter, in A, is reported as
3 A
